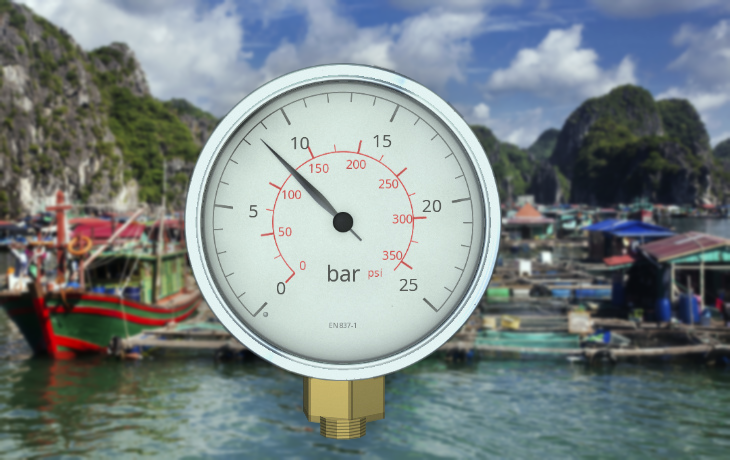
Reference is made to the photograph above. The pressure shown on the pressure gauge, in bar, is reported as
8.5 bar
